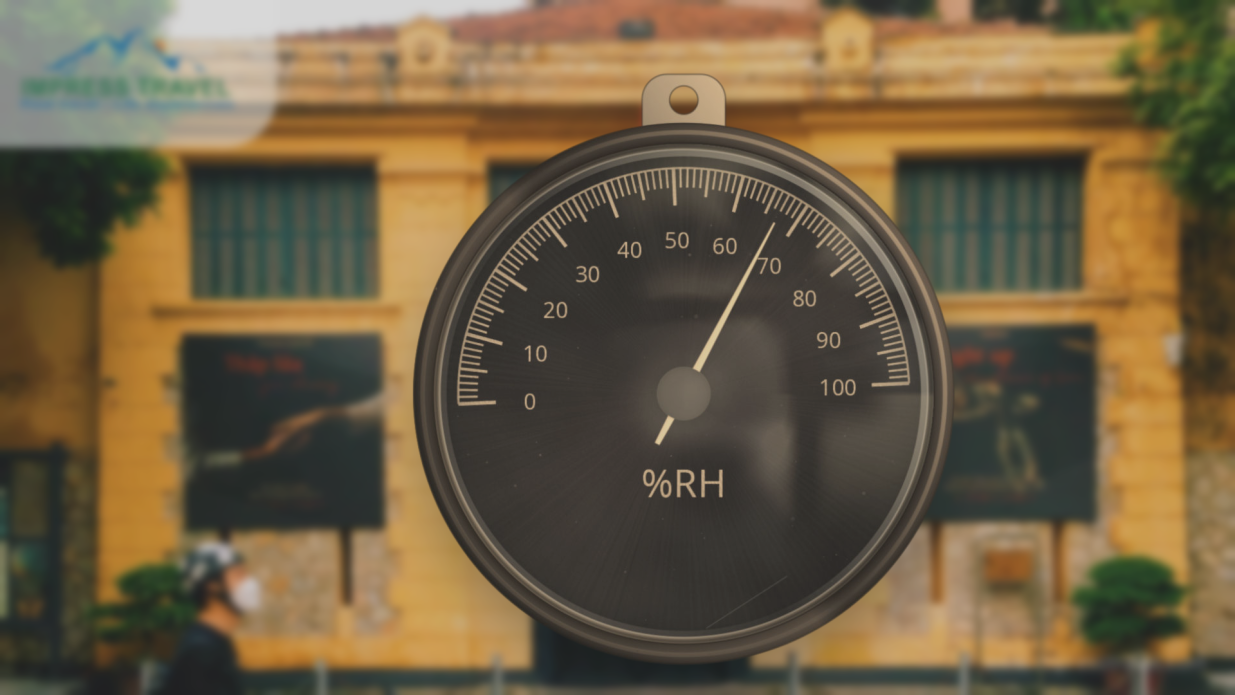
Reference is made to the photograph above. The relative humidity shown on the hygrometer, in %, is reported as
67 %
